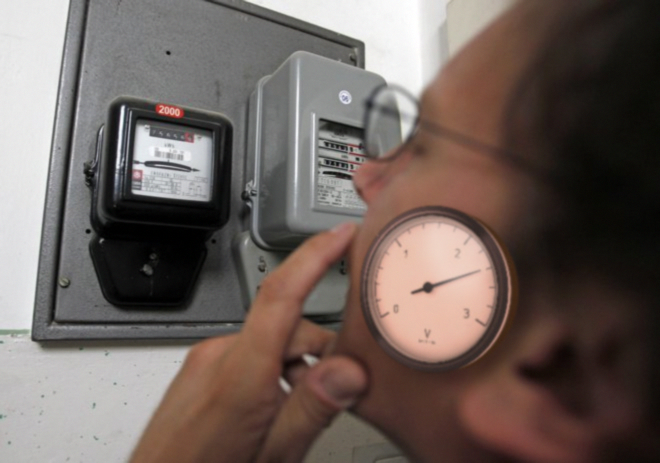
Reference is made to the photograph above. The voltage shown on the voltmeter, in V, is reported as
2.4 V
